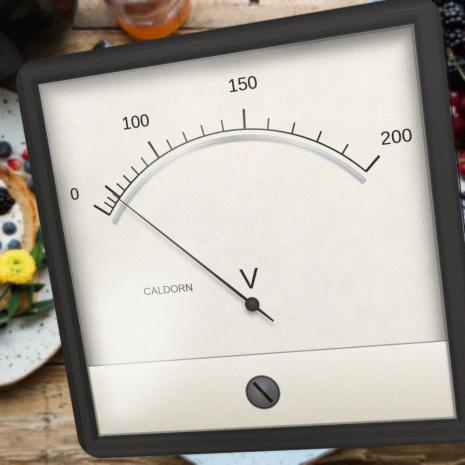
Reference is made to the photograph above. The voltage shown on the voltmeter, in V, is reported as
50 V
